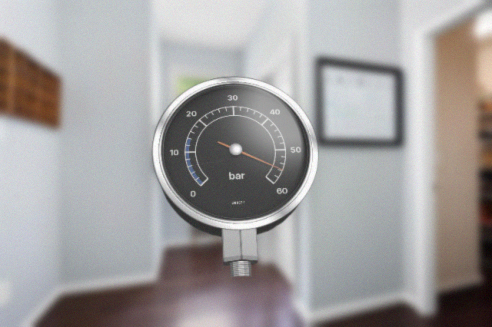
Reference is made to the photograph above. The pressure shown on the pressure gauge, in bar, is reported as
56 bar
